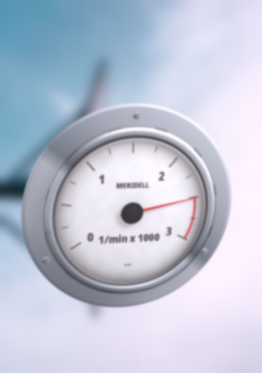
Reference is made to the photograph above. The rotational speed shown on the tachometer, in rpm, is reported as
2500 rpm
